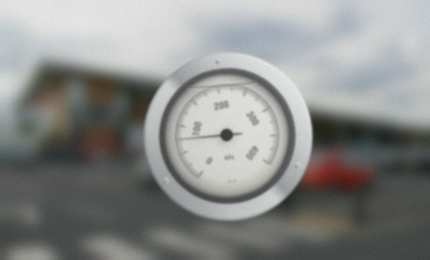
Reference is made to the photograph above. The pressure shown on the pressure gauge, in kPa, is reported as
75 kPa
